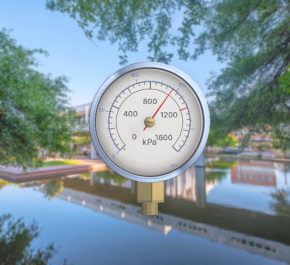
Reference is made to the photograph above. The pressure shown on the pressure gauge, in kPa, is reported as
1000 kPa
